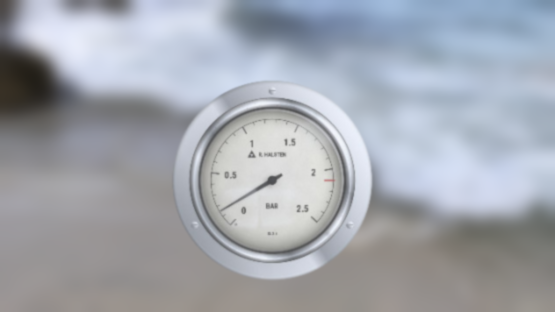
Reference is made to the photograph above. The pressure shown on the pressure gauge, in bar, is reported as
0.15 bar
